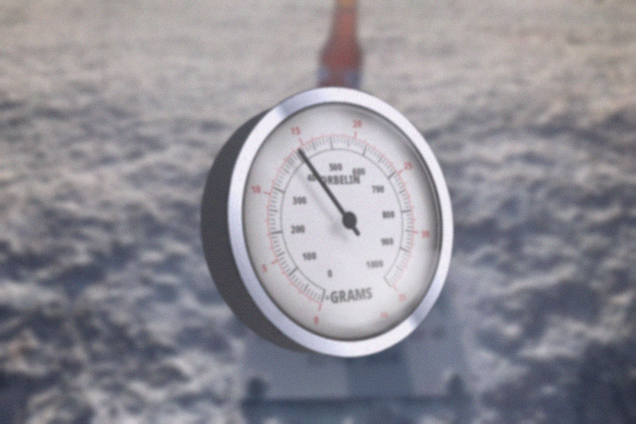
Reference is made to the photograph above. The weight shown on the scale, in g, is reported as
400 g
